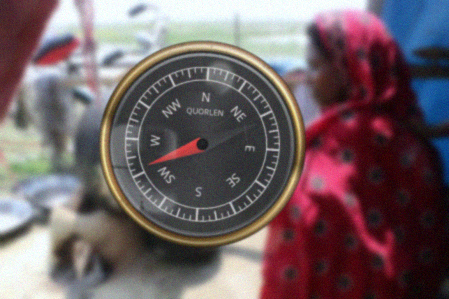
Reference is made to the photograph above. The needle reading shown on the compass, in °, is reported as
245 °
